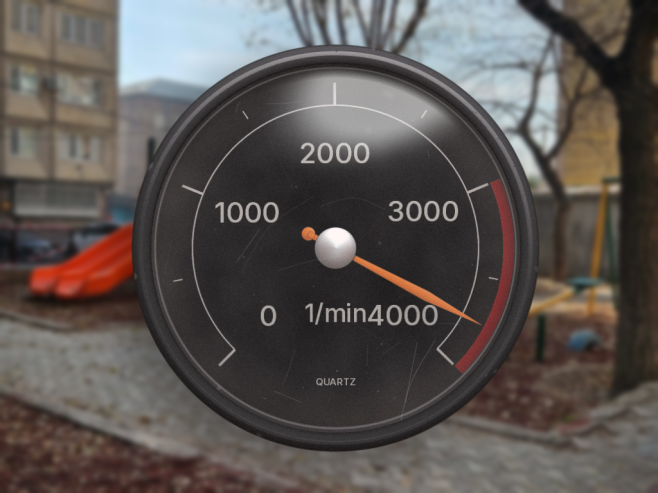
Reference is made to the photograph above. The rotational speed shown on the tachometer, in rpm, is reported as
3750 rpm
